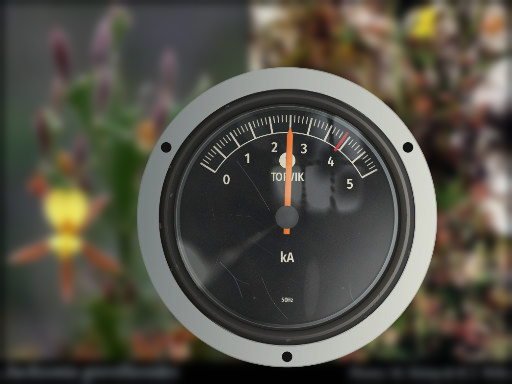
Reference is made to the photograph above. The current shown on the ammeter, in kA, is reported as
2.5 kA
